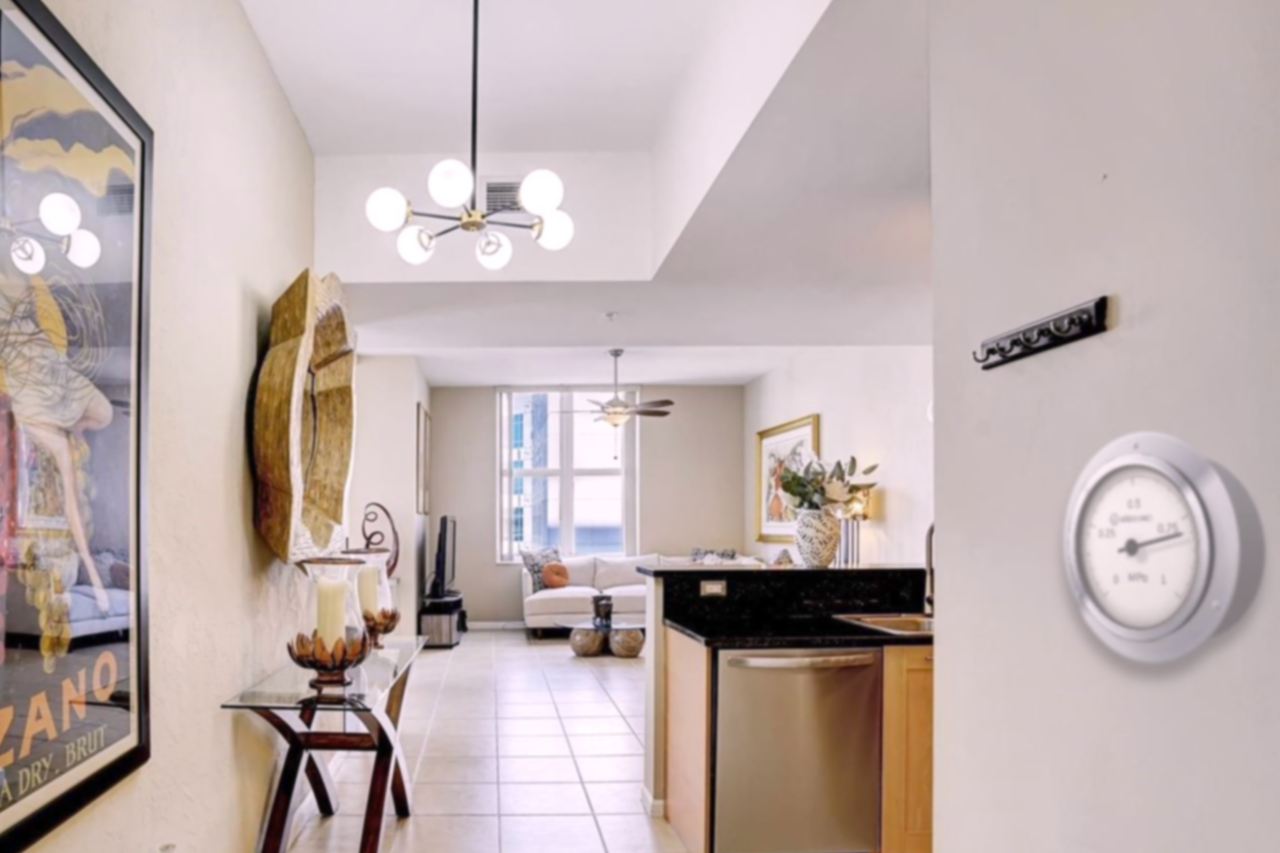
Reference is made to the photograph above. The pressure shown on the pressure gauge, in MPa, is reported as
0.8 MPa
